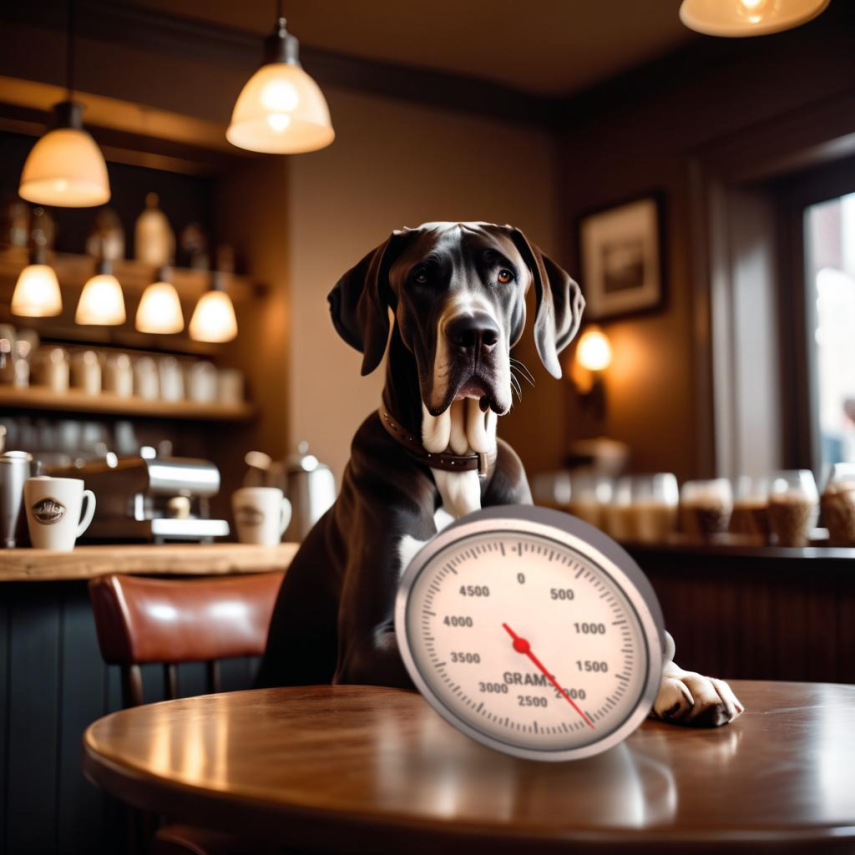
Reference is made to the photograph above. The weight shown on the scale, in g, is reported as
2000 g
